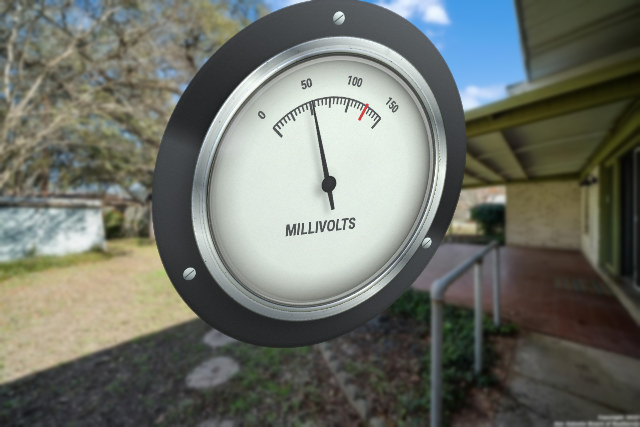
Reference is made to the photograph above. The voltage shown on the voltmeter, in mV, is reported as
50 mV
